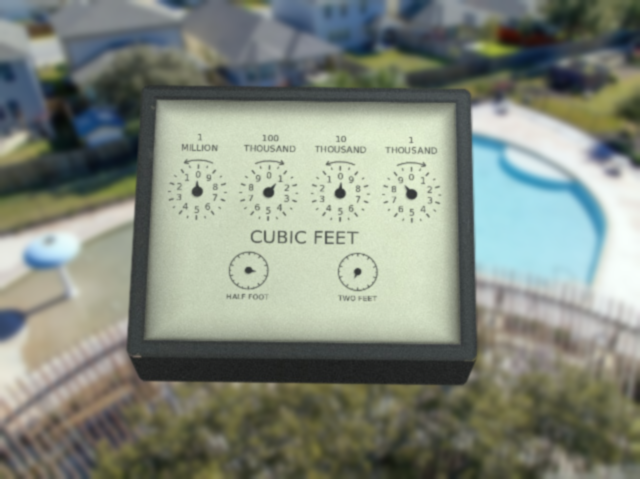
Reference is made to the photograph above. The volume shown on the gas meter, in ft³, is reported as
9900 ft³
